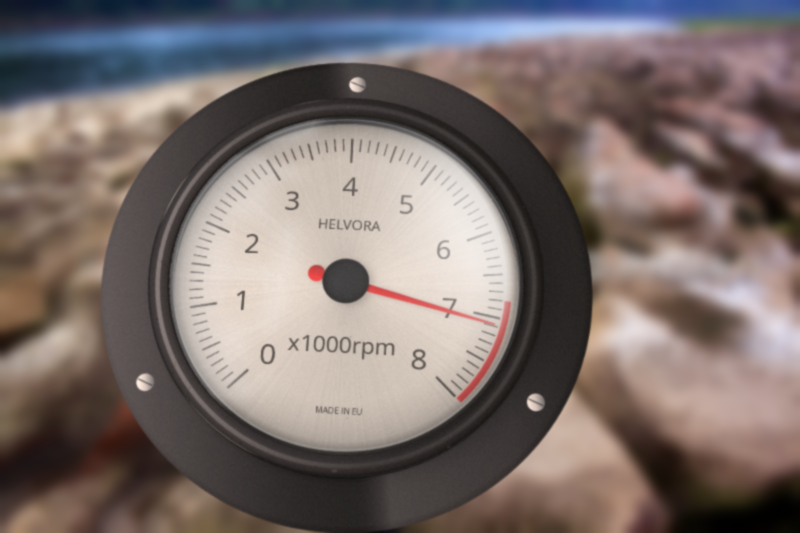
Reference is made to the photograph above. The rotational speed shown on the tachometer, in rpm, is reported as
7100 rpm
